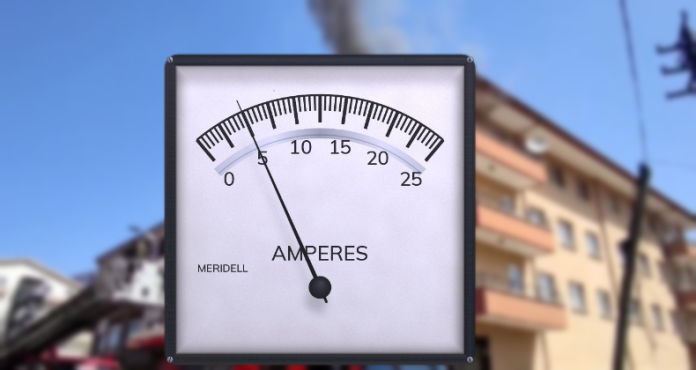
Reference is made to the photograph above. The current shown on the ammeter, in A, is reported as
5 A
